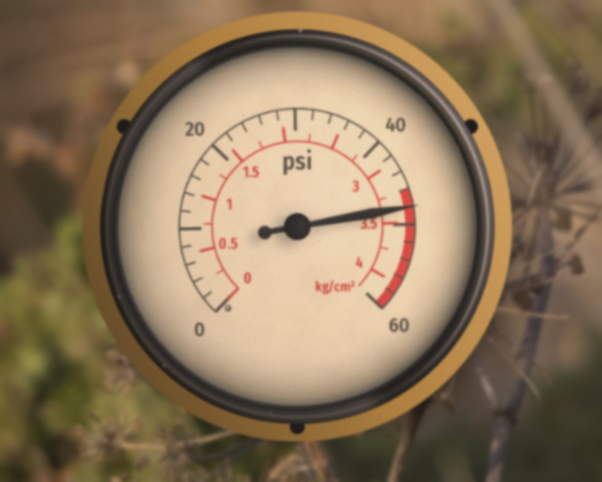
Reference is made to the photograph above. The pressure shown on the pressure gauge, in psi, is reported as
48 psi
